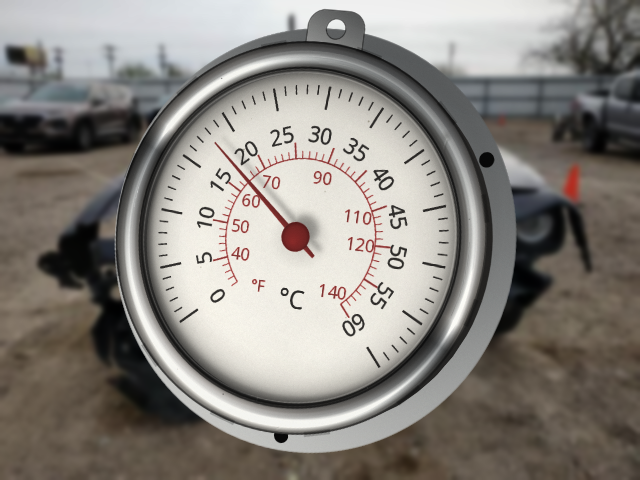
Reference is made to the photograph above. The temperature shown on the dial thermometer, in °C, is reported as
18 °C
